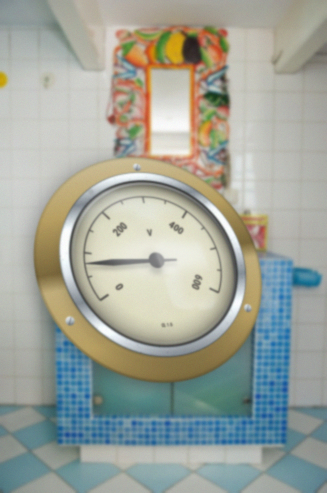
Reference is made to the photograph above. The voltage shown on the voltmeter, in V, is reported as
75 V
